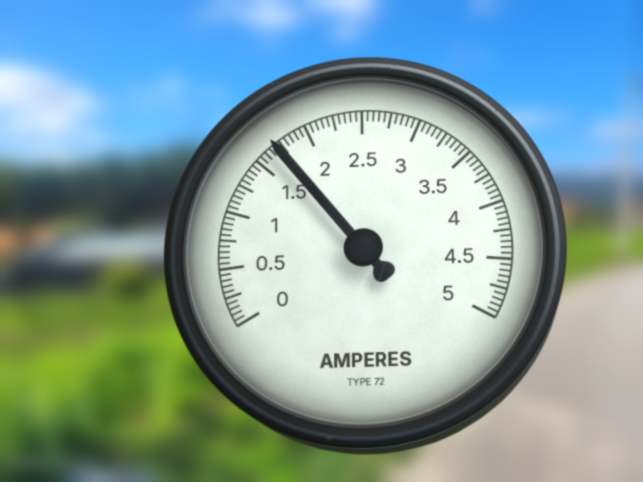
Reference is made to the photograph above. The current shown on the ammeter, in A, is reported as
1.7 A
